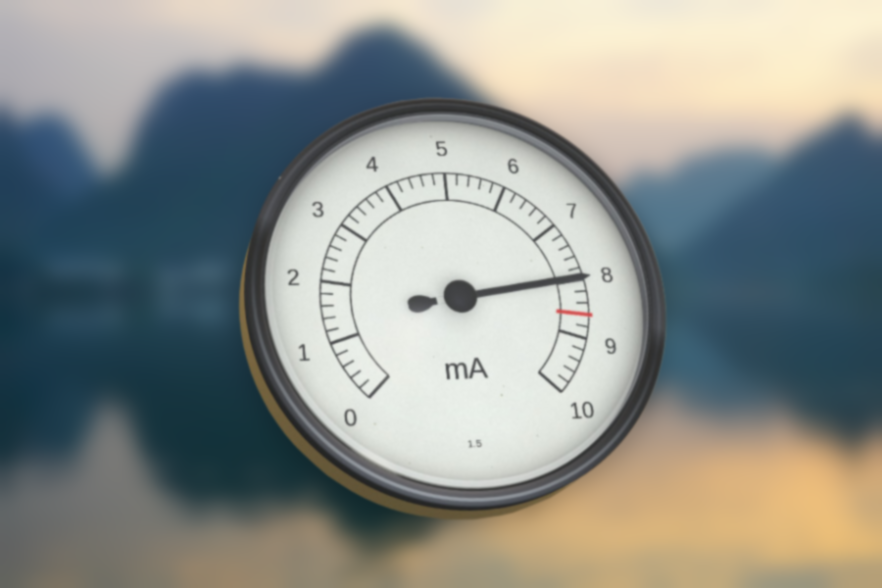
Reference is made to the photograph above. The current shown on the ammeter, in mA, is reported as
8 mA
